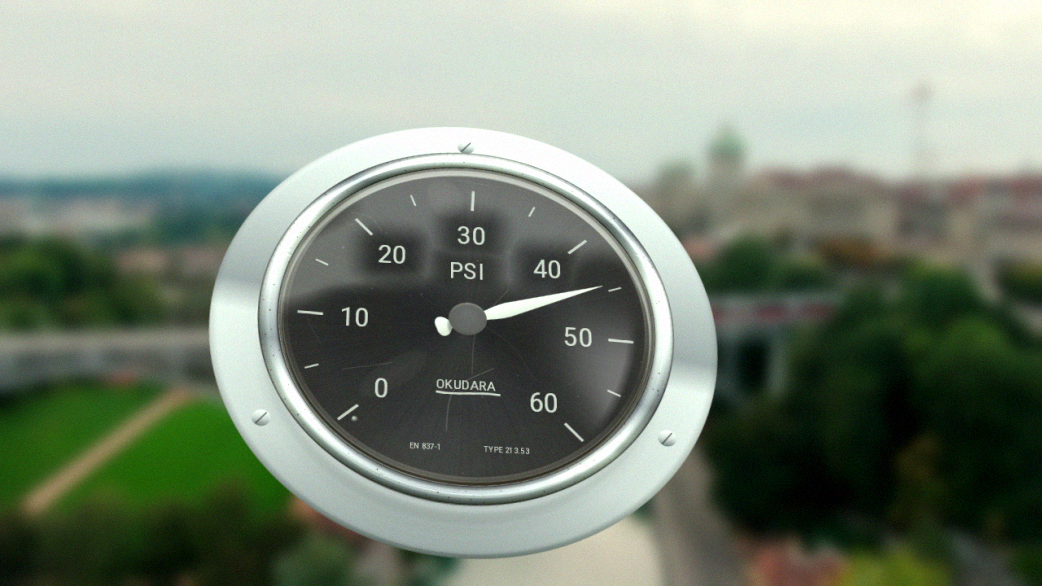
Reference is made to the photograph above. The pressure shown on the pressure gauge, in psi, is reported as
45 psi
